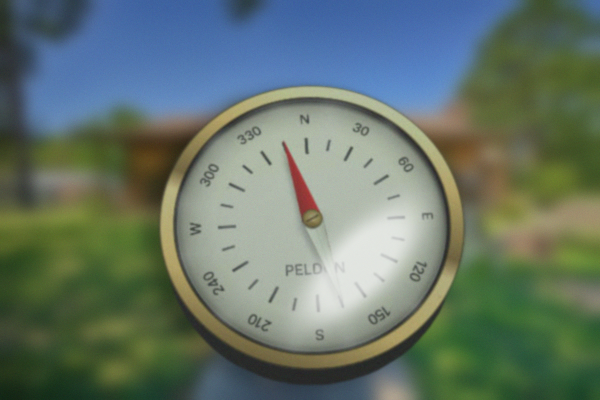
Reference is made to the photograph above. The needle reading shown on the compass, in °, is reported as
345 °
